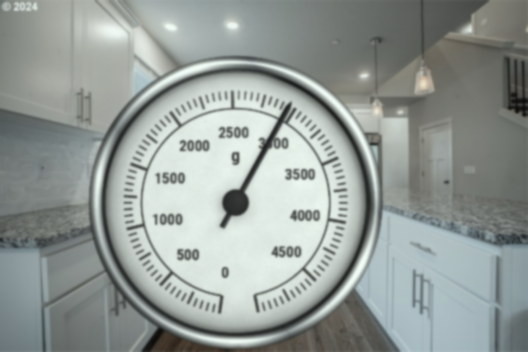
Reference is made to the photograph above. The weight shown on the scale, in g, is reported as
2950 g
